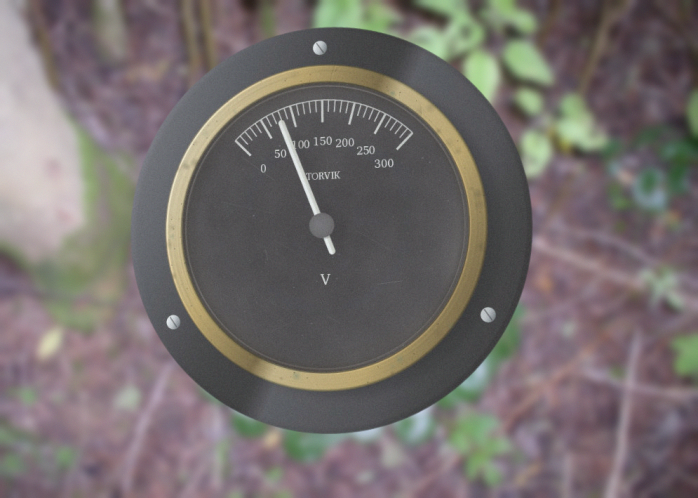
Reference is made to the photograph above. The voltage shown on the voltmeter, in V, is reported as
80 V
